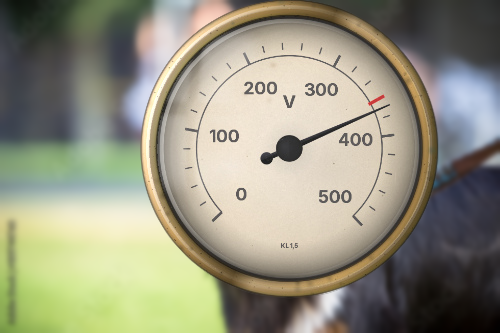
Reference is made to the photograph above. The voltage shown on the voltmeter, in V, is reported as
370 V
